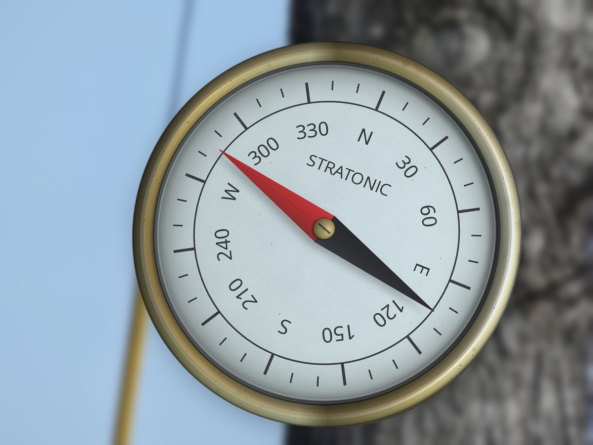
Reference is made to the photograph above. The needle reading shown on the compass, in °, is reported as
285 °
